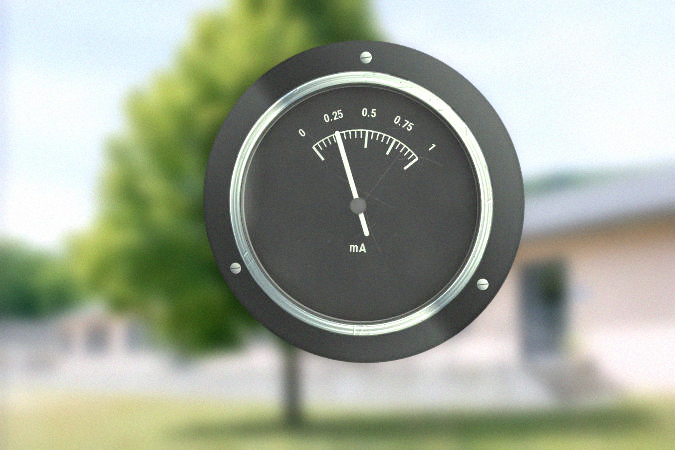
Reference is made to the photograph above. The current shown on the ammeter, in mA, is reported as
0.25 mA
